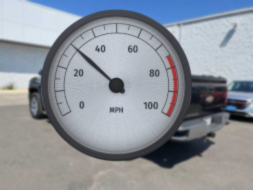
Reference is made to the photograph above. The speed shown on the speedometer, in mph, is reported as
30 mph
